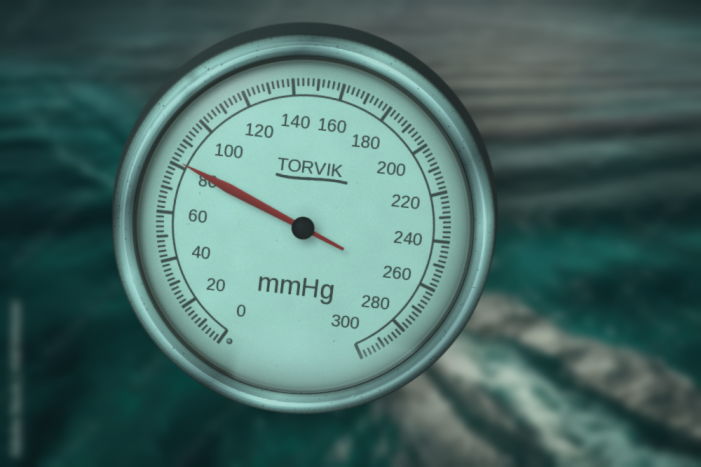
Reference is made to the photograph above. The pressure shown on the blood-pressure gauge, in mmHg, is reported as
82 mmHg
